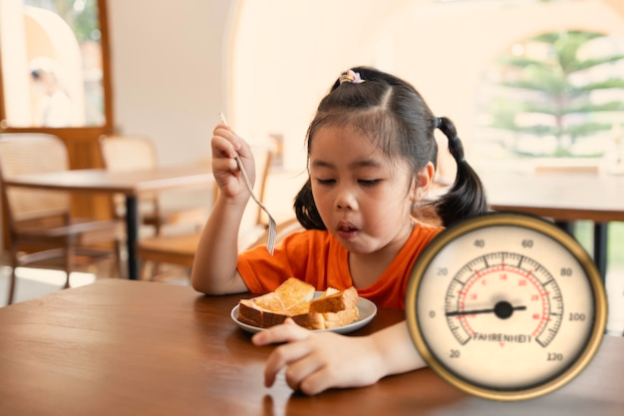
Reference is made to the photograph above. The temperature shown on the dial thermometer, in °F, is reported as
0 °F
